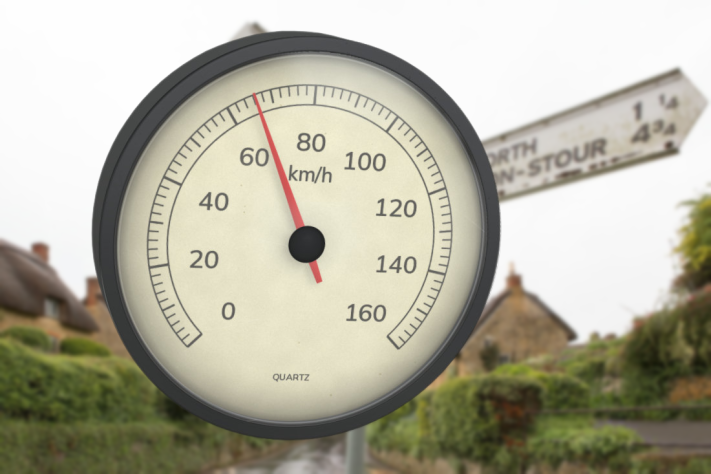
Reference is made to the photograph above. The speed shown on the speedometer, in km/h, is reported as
66 km/h
